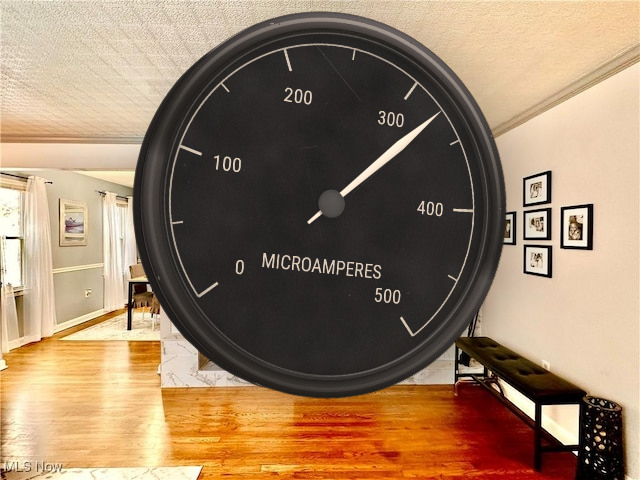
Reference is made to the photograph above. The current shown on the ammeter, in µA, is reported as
325 µA
